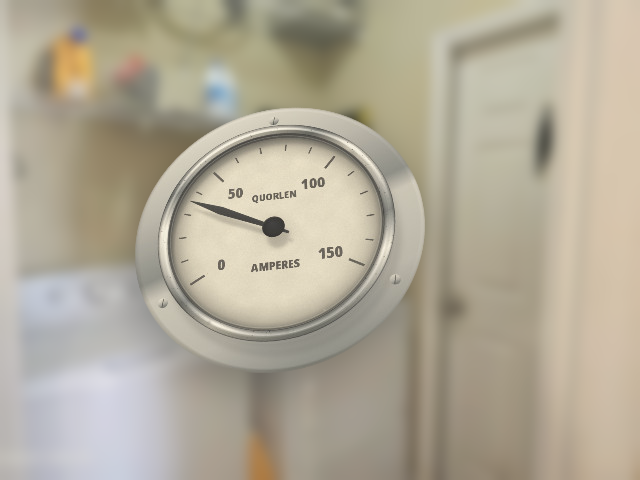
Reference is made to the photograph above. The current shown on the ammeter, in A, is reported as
35 A
